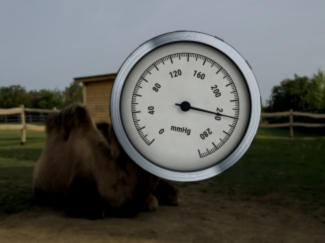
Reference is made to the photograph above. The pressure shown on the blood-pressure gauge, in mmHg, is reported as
240 mmHg
